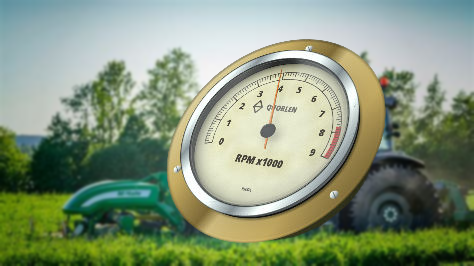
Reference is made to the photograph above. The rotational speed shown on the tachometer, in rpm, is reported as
4000 rpm
